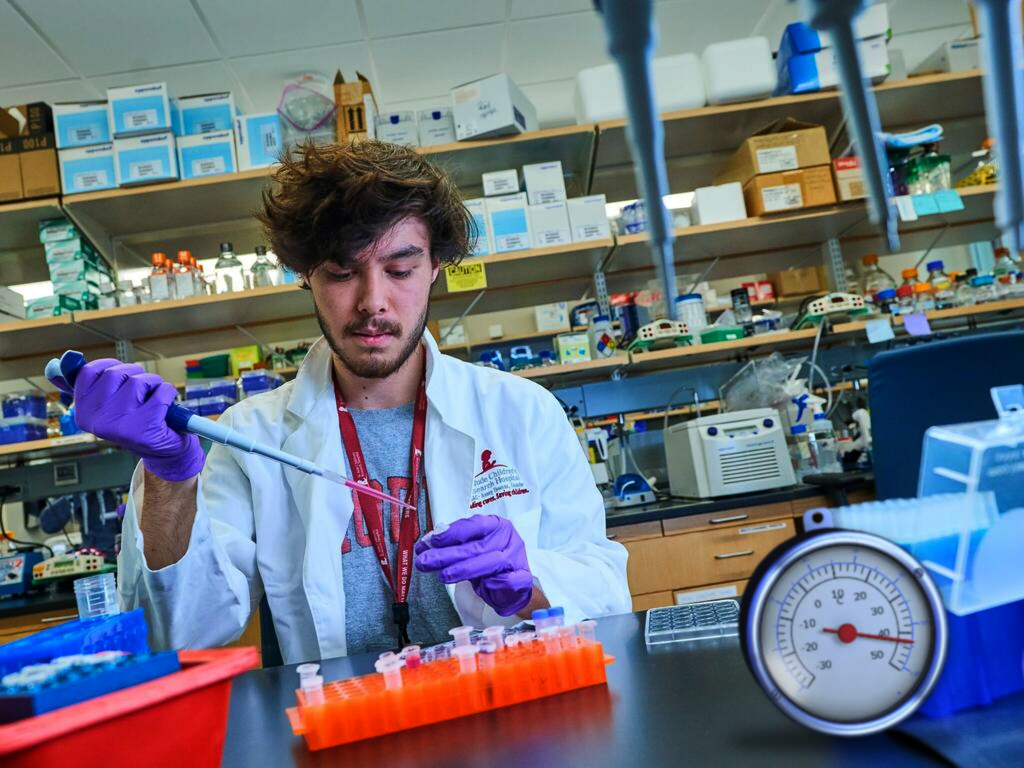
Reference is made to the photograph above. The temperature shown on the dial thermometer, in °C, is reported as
42 °C
